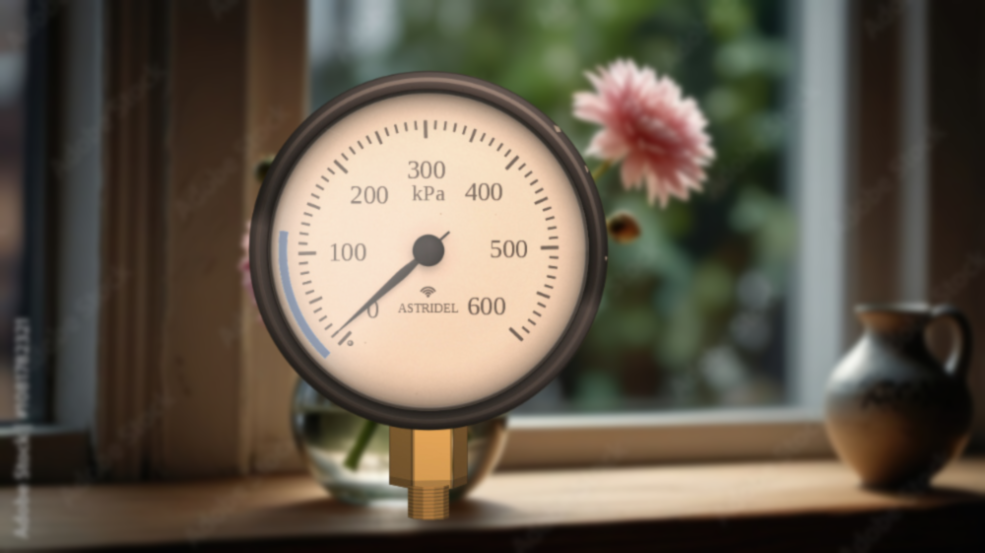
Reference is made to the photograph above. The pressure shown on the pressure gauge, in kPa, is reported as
10 kPa
